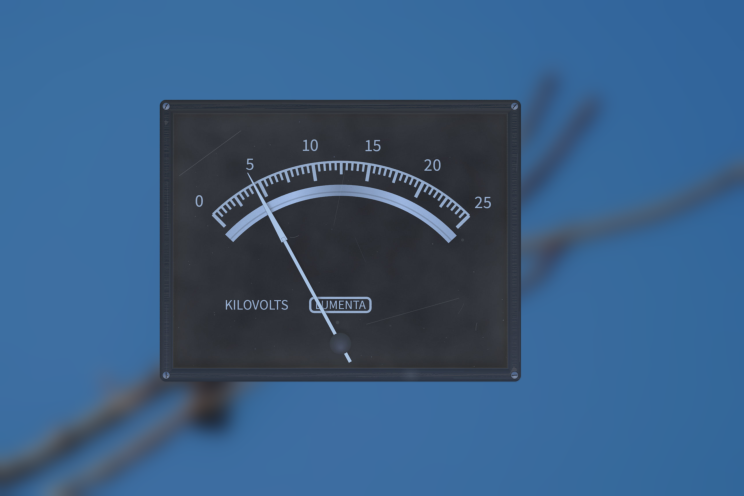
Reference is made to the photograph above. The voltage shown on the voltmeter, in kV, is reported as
4.5 kV
